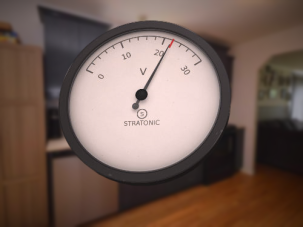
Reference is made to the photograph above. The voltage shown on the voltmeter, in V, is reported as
22 V
